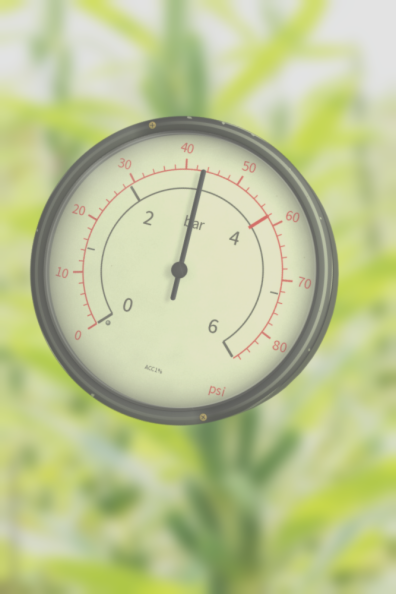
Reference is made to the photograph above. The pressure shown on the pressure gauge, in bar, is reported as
3 bar
